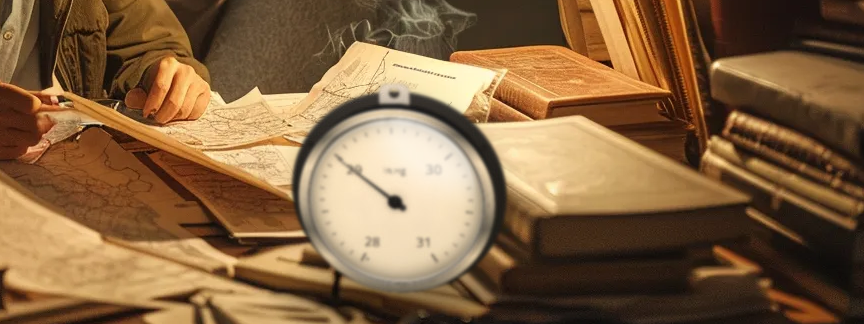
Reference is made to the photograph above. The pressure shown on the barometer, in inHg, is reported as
29 inHg
